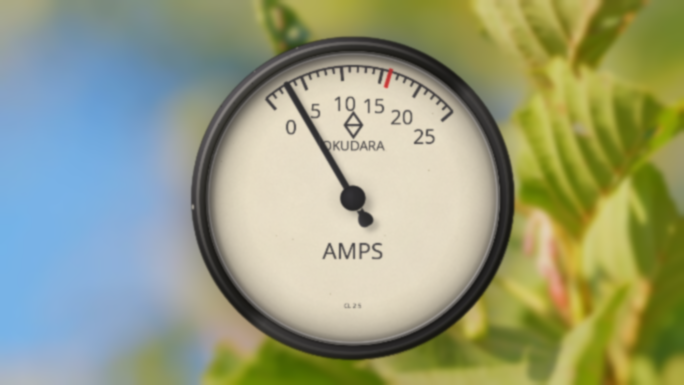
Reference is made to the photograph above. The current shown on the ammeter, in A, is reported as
3 A
